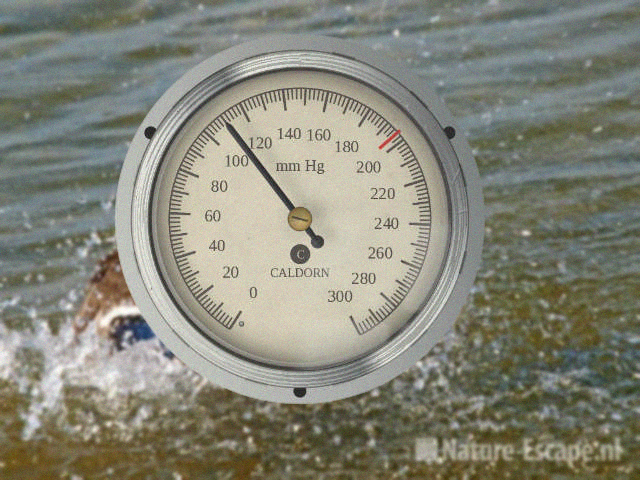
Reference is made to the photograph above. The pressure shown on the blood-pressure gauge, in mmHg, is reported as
110 mmHg
